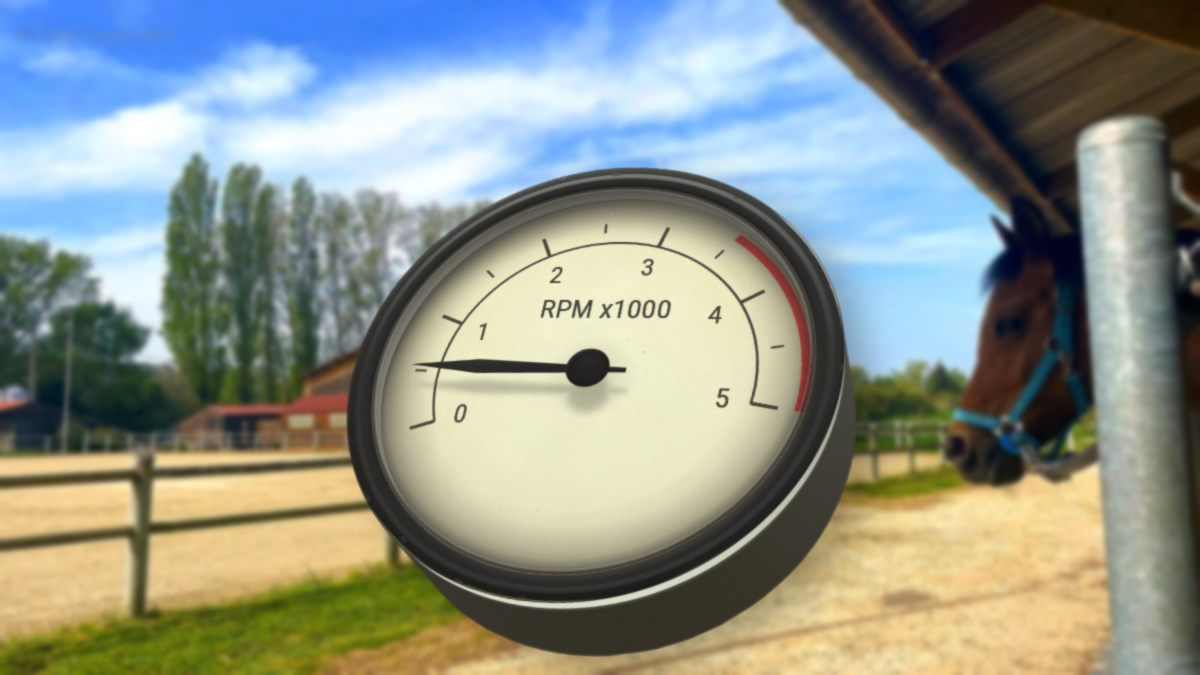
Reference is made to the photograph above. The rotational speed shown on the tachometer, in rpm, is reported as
500 rpm
